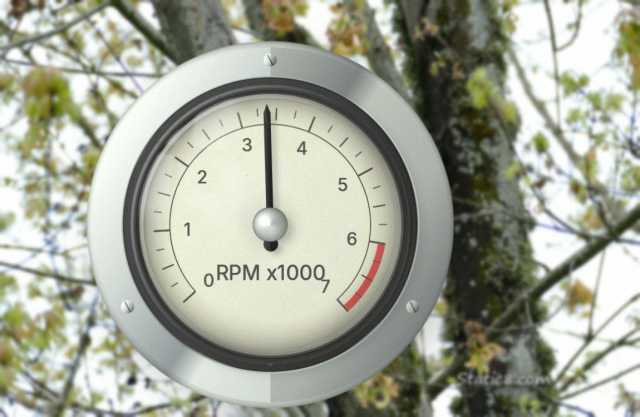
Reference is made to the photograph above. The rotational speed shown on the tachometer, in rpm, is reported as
3375 rpm
